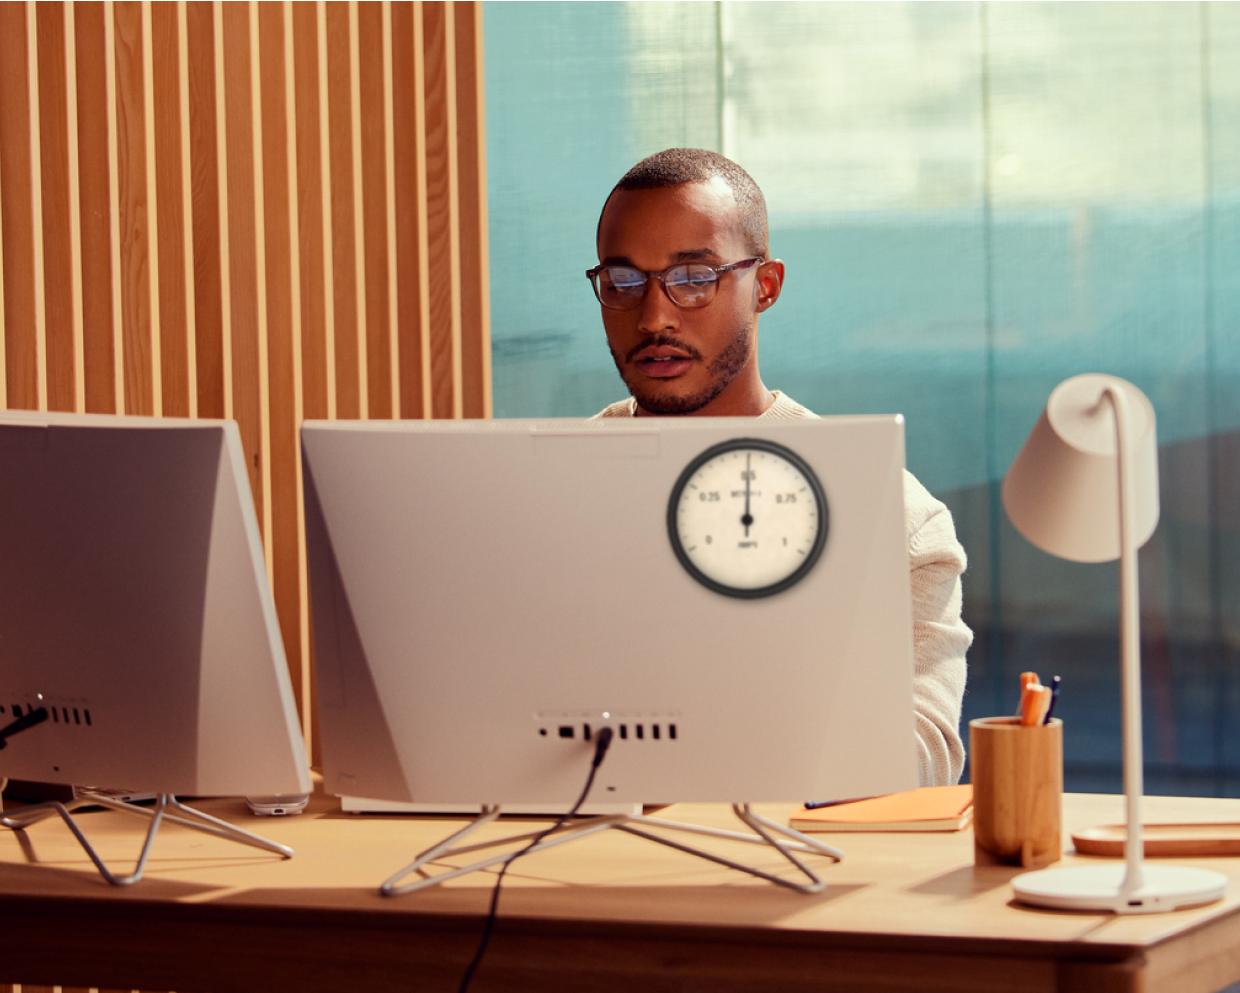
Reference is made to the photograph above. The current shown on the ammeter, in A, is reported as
0.5 A
